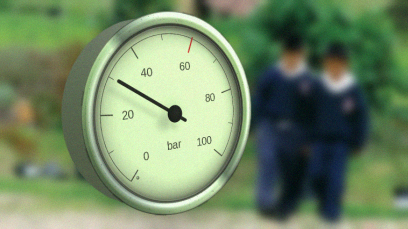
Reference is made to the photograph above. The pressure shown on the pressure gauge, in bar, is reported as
30 bar
